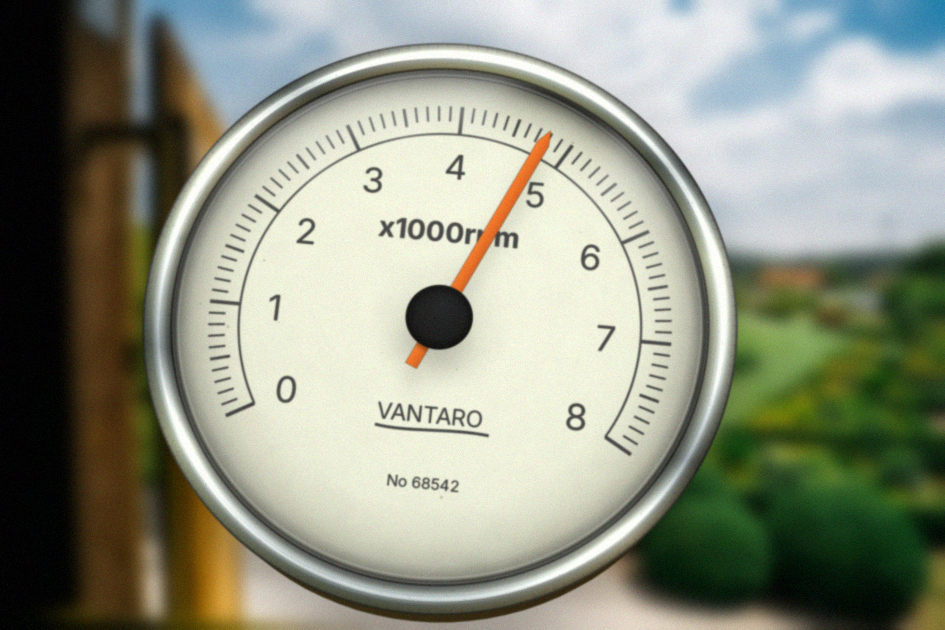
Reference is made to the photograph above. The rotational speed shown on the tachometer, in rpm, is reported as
4800 rpm
